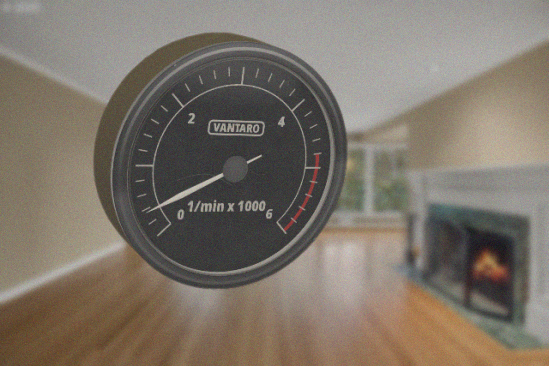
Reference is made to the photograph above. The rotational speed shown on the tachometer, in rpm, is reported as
400 rpm
